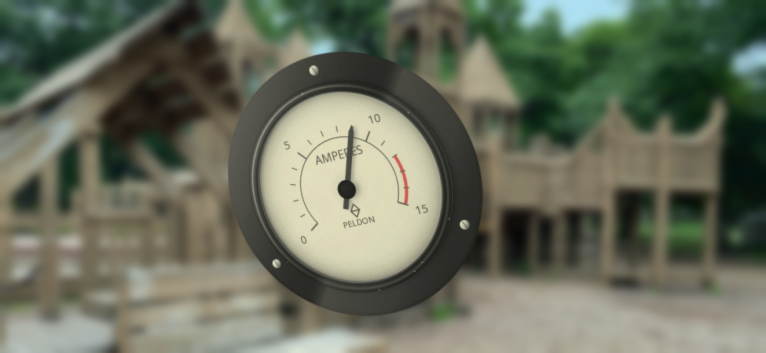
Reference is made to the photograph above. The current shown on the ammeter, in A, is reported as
9 A
